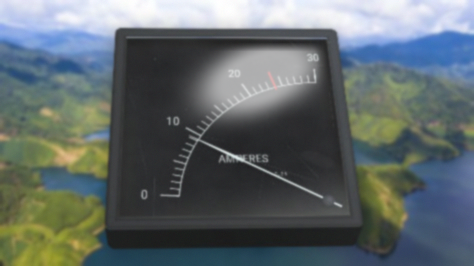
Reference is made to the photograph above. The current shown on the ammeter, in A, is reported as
9 A
